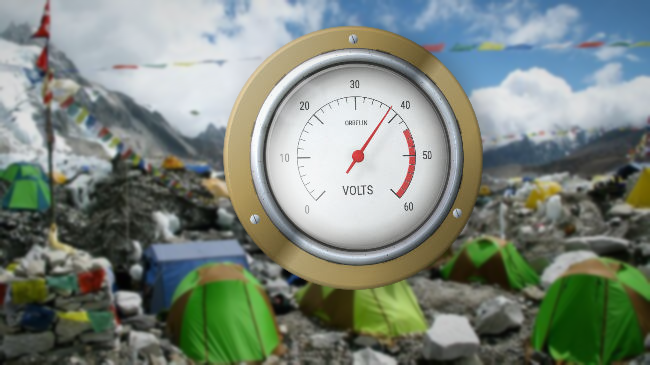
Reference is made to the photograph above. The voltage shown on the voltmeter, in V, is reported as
38 V
